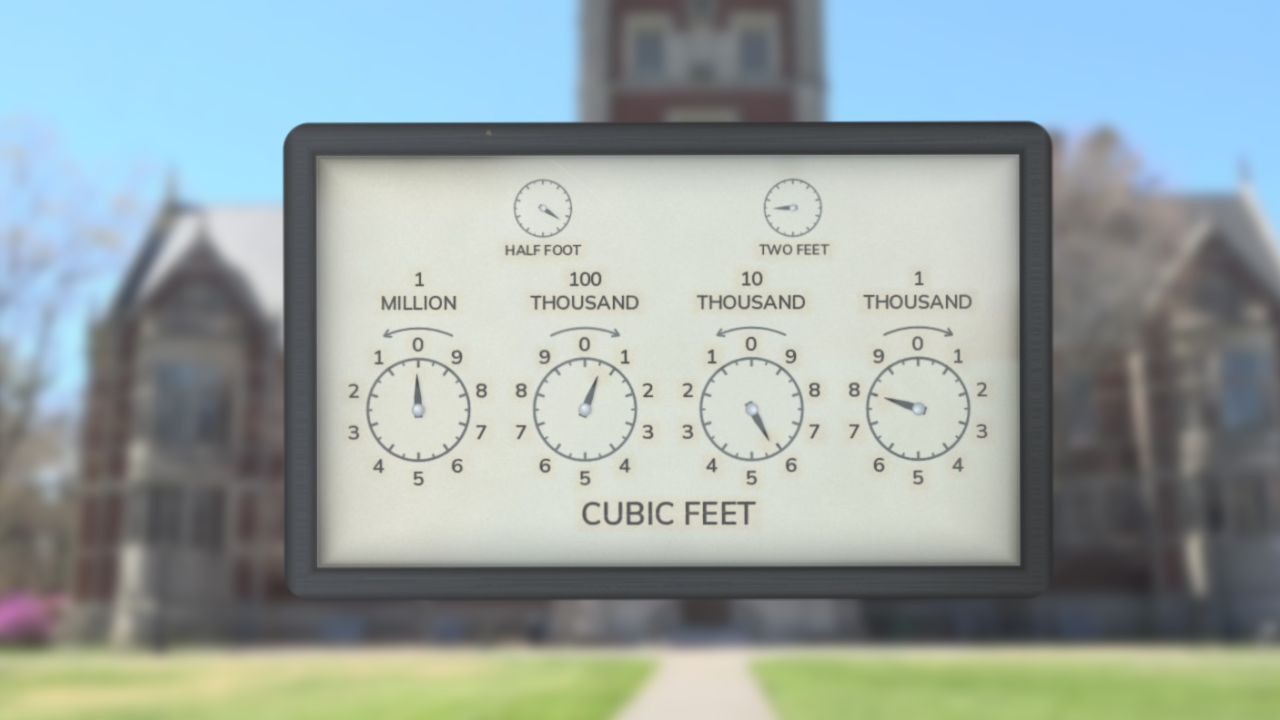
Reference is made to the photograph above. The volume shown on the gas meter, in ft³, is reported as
5800 ft³
